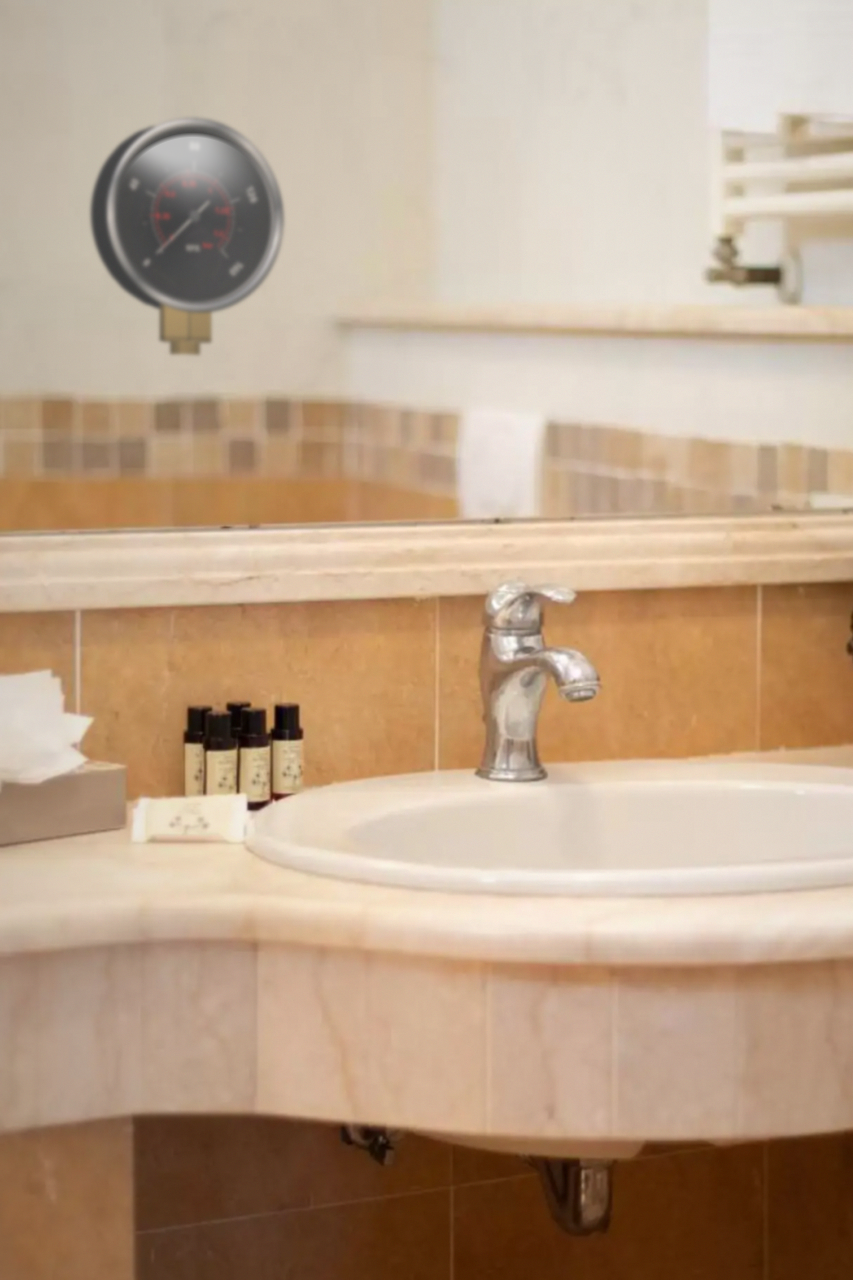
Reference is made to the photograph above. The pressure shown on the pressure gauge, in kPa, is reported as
0 kPa
